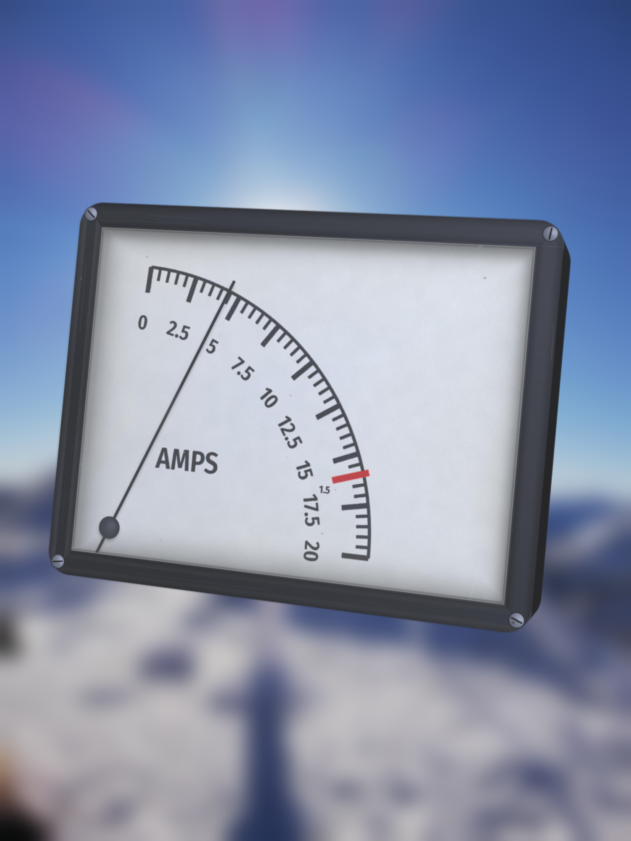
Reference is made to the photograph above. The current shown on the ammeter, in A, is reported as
4.5 A
